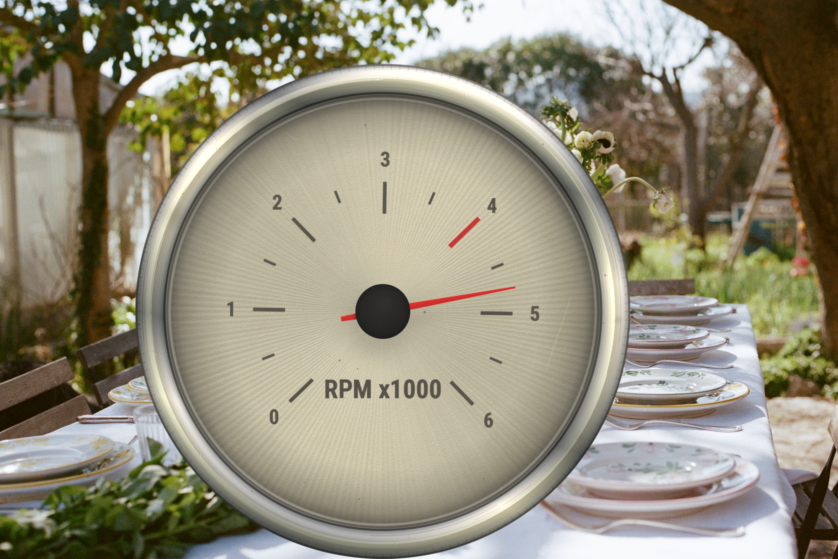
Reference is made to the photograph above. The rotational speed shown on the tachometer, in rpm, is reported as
4750 rpm
